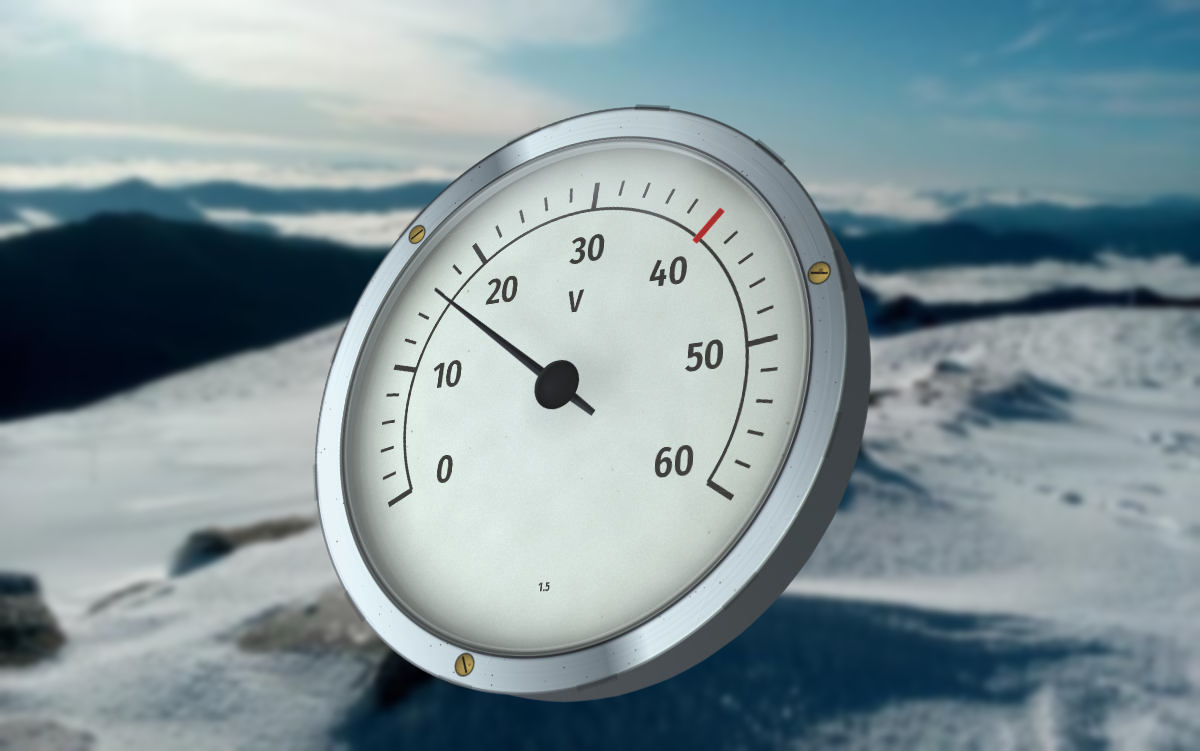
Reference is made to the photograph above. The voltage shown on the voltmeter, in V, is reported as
16 V
